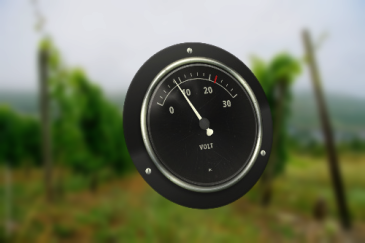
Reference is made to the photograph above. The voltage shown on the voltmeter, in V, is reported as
8 V
